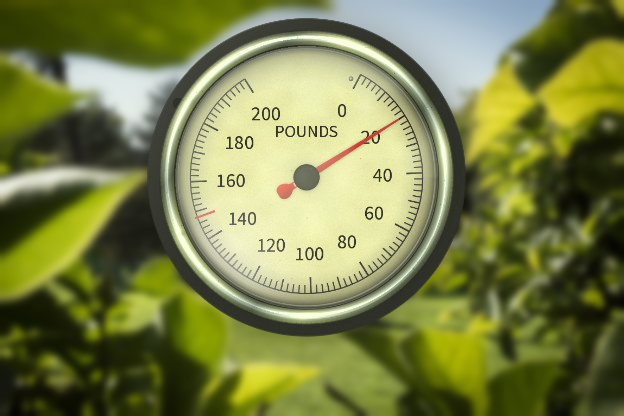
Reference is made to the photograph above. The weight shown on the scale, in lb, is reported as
20 lb
